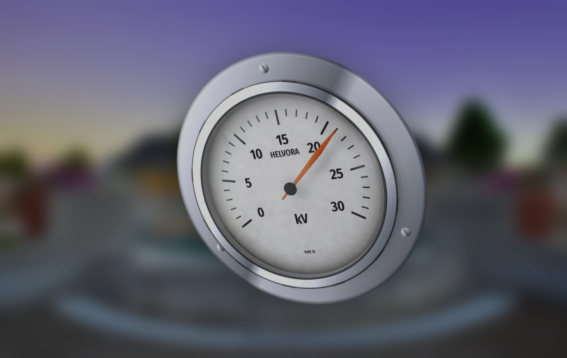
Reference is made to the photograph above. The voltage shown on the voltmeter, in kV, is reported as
21 kV
